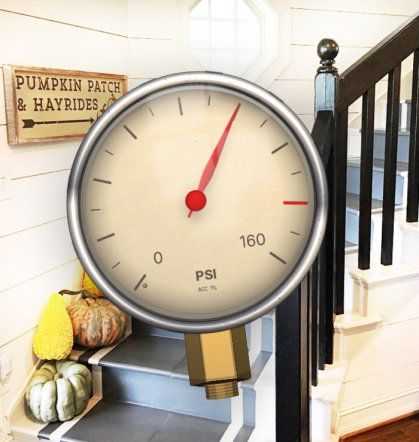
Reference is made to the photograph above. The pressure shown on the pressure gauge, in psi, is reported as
100 psi
